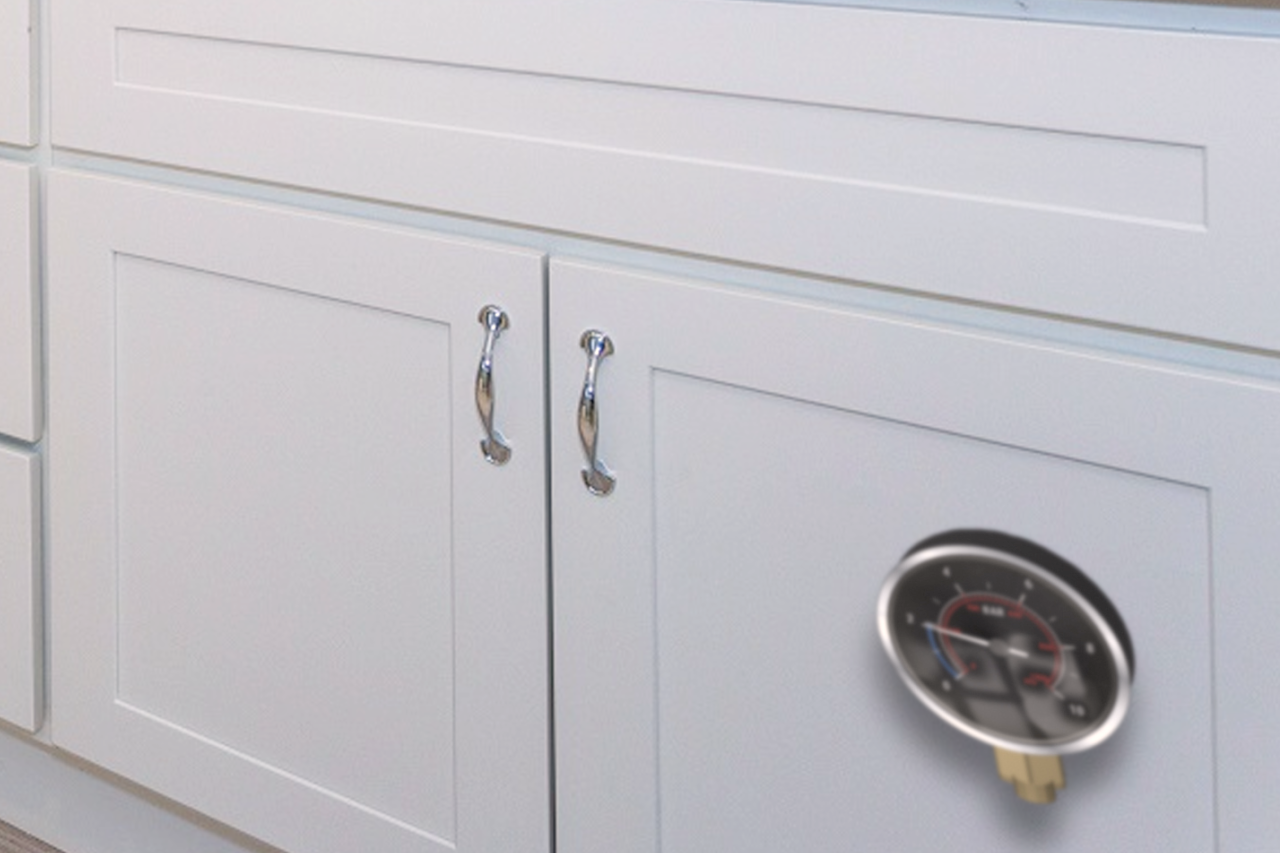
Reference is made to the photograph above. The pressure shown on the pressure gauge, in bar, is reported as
2 bar
